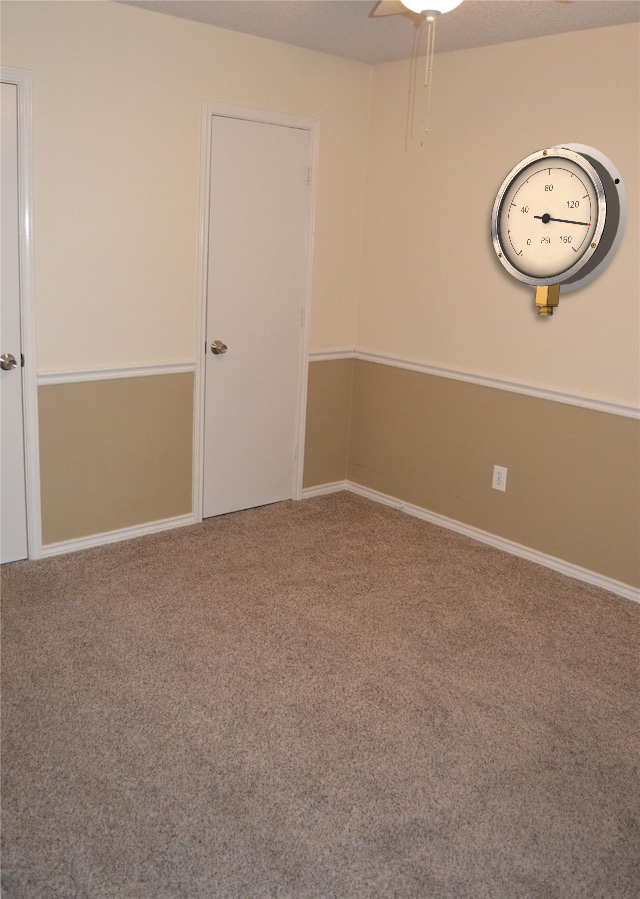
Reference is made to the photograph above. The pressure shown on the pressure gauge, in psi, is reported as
140 psi
